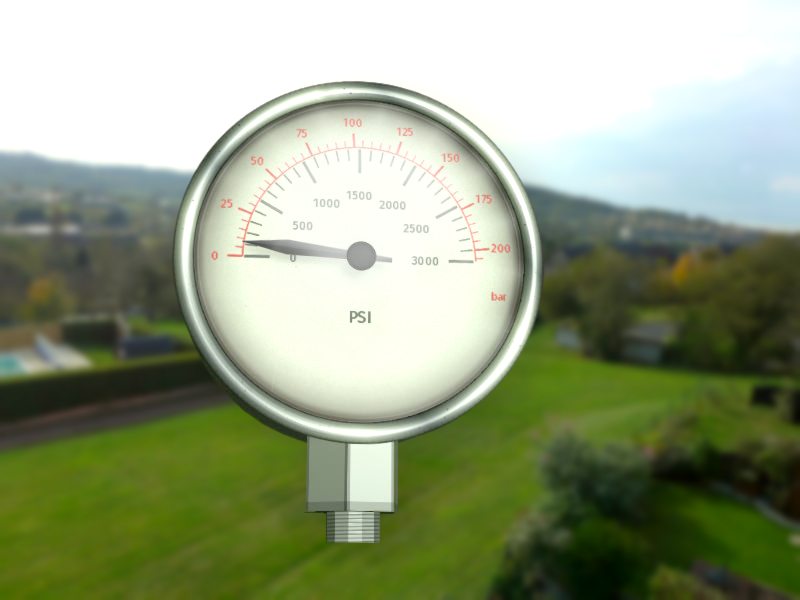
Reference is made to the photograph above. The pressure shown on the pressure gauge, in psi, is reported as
100 psi
